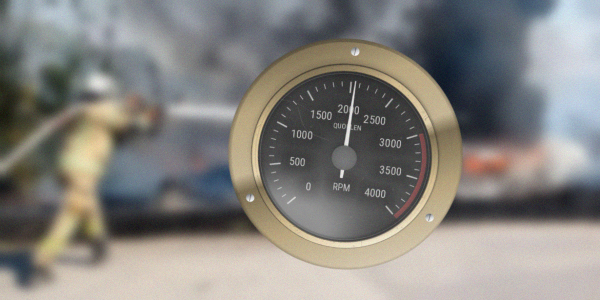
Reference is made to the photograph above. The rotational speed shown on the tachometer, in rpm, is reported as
2050 rpm
